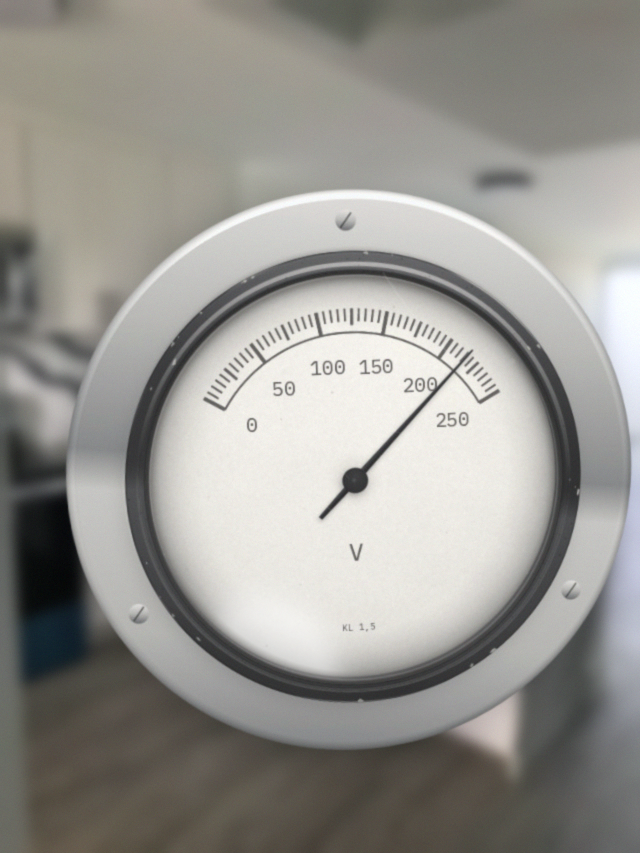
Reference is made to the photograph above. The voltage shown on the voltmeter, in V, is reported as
215 V
